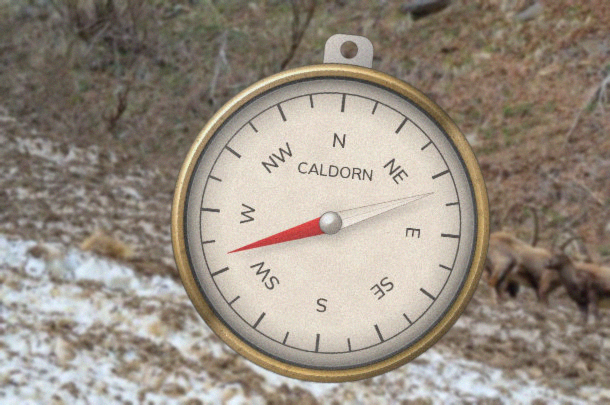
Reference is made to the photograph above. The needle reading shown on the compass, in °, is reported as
247.5 °
